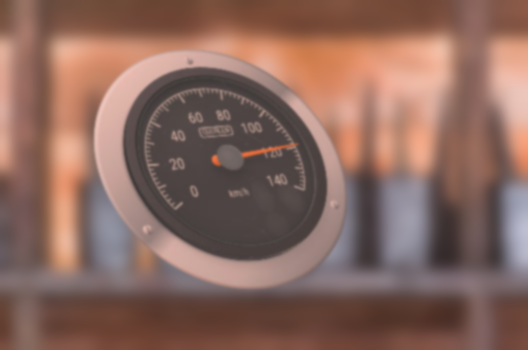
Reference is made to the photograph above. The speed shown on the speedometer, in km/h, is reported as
120 km/h
